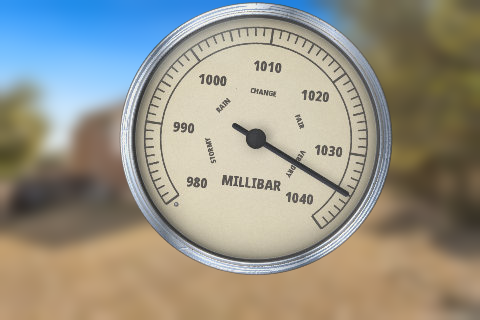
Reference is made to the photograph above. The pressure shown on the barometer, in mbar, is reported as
1035 mbar
